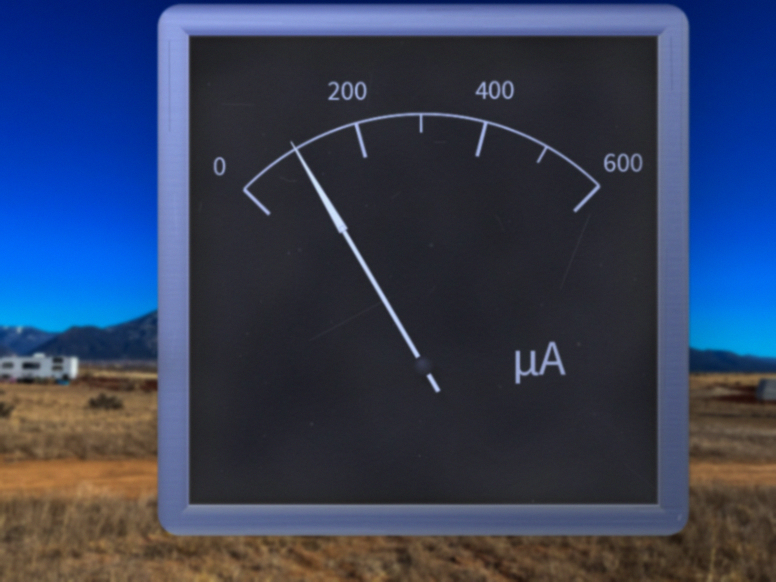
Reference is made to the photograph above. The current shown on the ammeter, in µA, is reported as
100 µA
